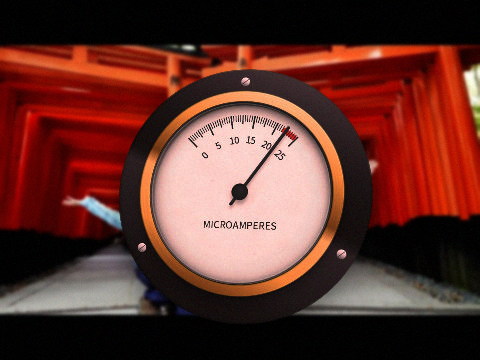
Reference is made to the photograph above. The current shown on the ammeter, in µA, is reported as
22.5 µA
